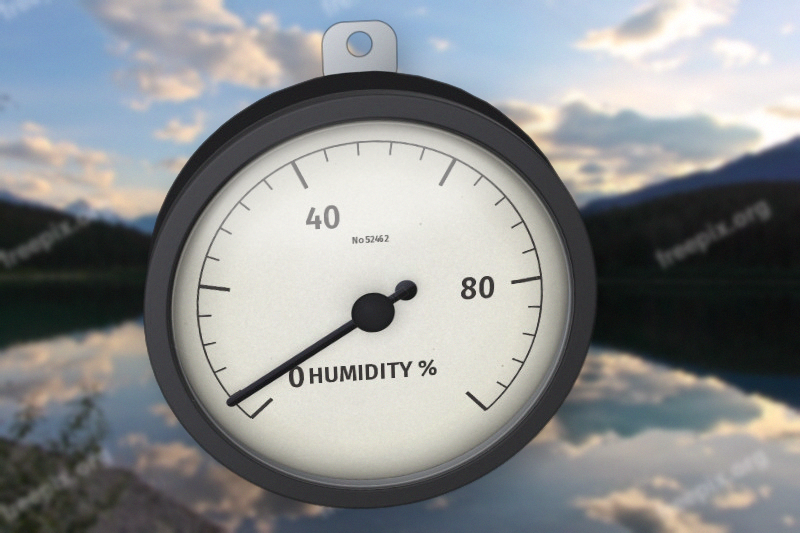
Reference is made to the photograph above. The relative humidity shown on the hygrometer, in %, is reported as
4 %
